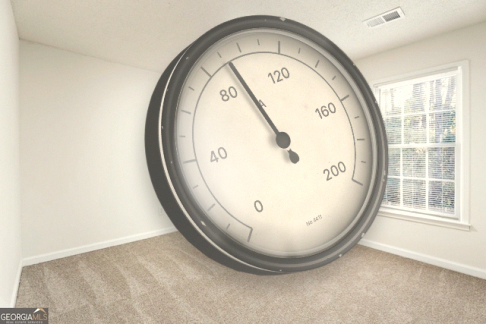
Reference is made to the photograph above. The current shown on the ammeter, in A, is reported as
90 A
